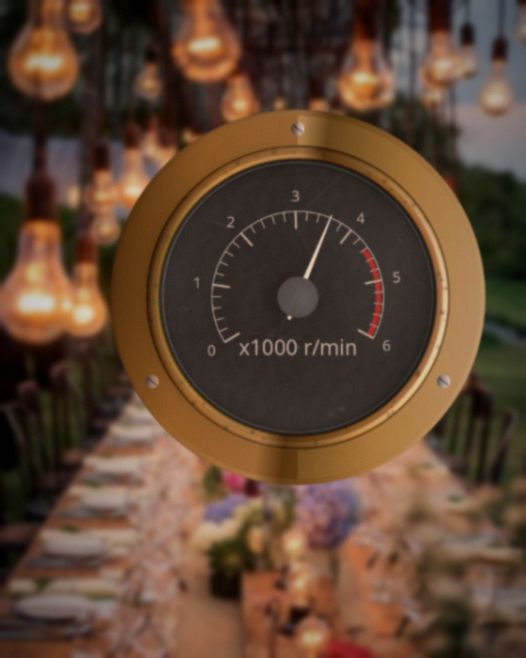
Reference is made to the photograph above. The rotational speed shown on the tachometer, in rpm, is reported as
3600 rpm
